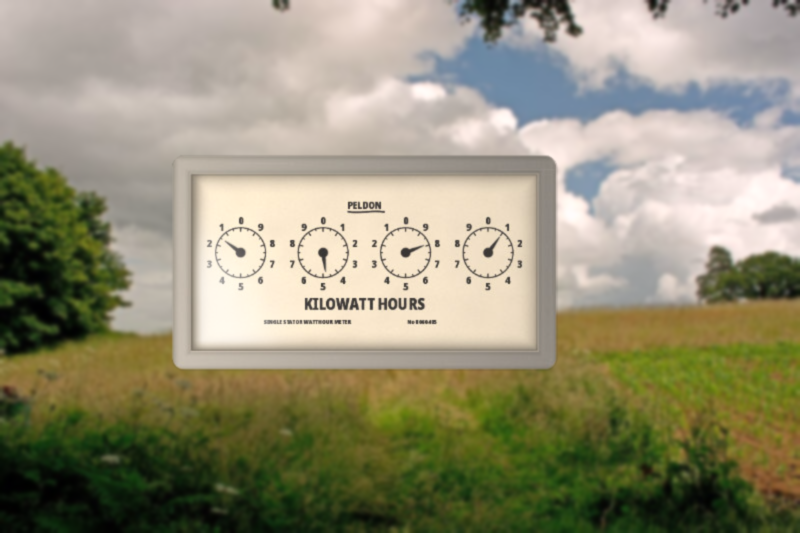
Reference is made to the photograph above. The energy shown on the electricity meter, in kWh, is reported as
1481 kWh
